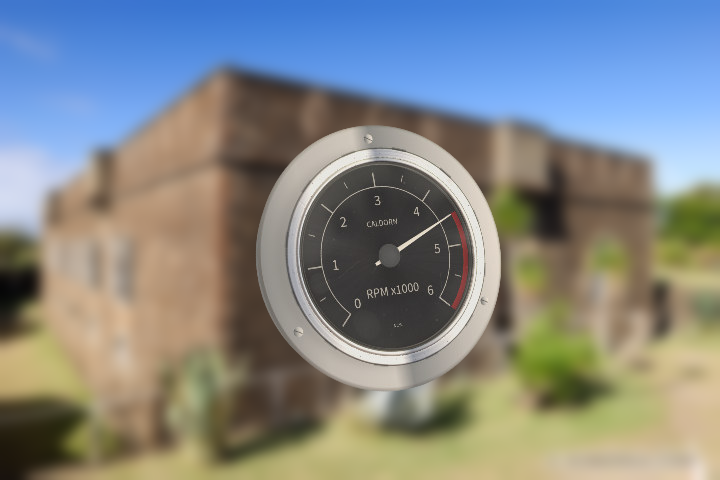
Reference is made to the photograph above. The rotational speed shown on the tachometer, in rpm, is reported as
4500 rpm
